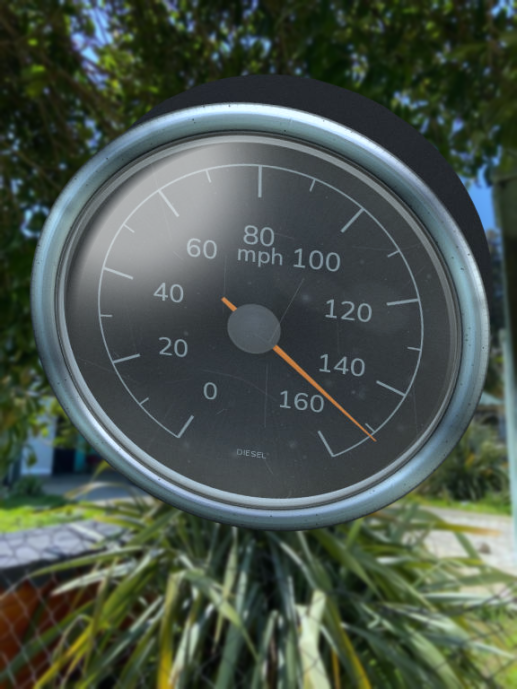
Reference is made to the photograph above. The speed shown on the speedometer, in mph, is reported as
150 mph
